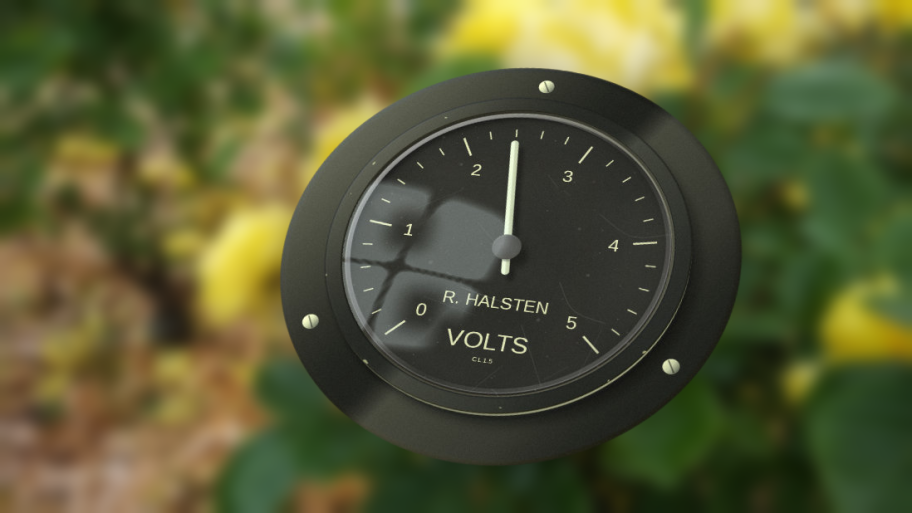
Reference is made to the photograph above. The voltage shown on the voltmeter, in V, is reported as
2.4 V
